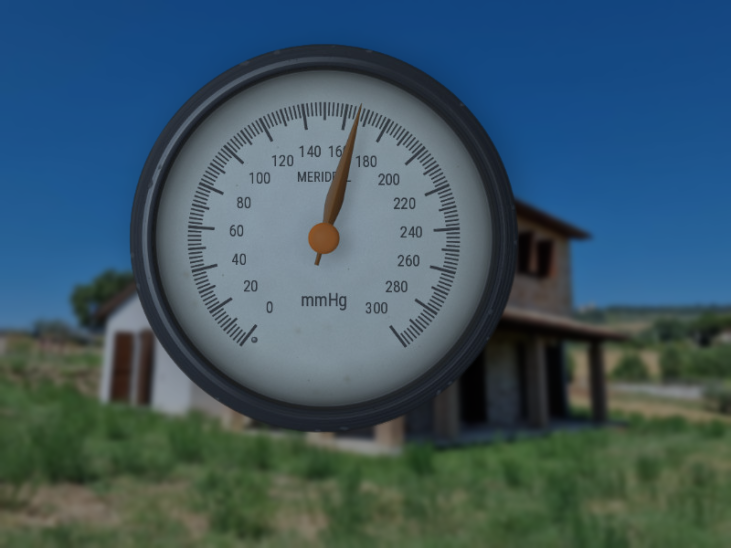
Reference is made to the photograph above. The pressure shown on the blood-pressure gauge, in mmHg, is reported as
166 mmHg
